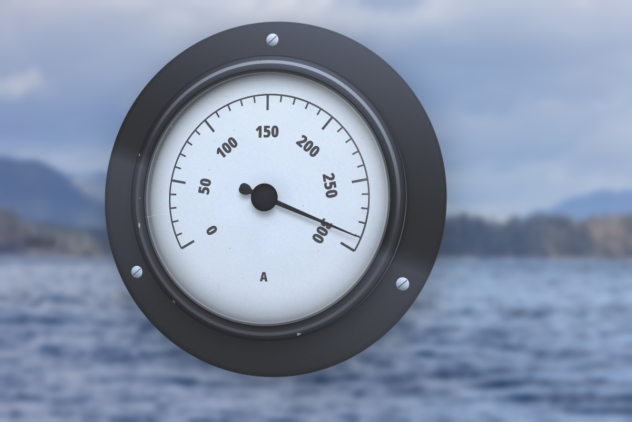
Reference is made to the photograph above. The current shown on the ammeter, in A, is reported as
290 A
